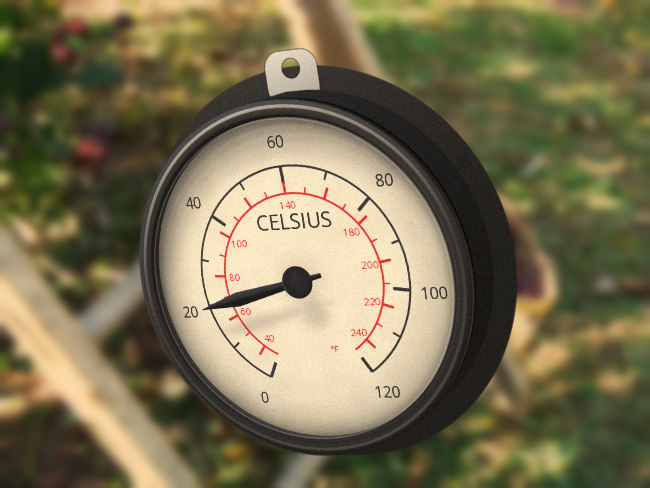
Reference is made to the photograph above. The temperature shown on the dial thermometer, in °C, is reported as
20 °C
